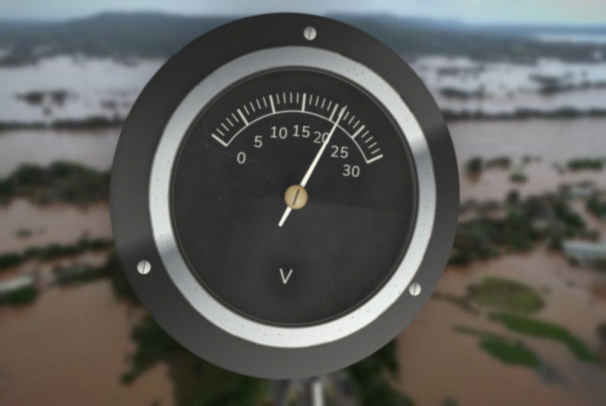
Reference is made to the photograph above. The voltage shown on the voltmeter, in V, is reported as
21 V
